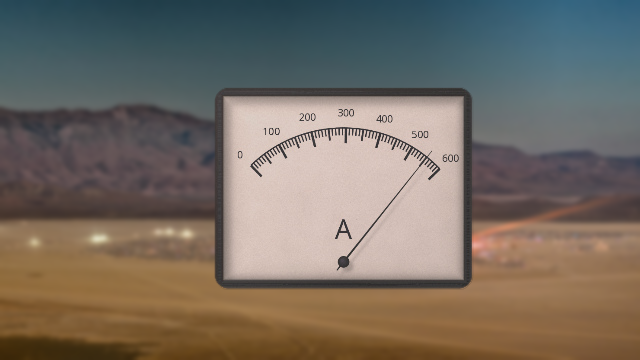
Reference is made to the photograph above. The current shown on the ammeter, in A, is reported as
550 A
